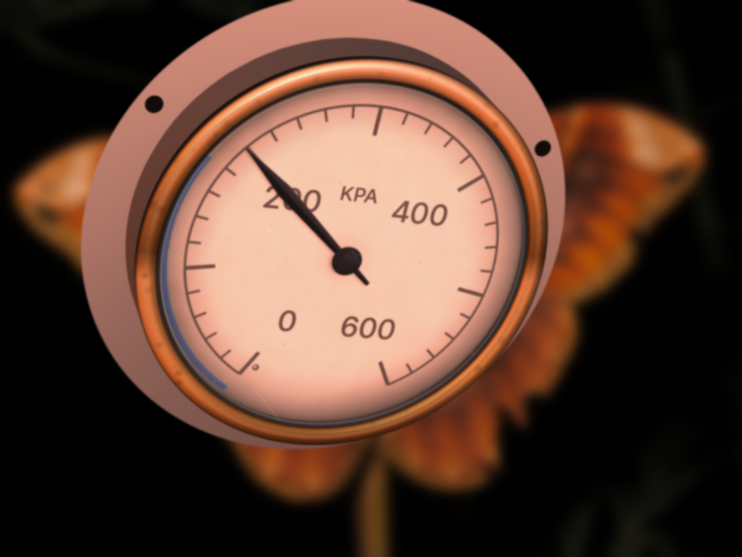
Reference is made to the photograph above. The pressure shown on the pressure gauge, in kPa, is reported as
200 kPa
